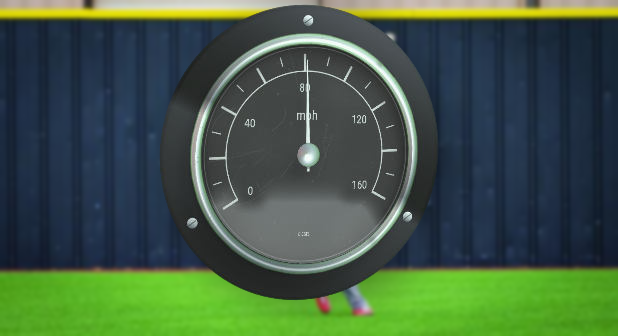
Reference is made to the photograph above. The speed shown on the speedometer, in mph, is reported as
80 mph
